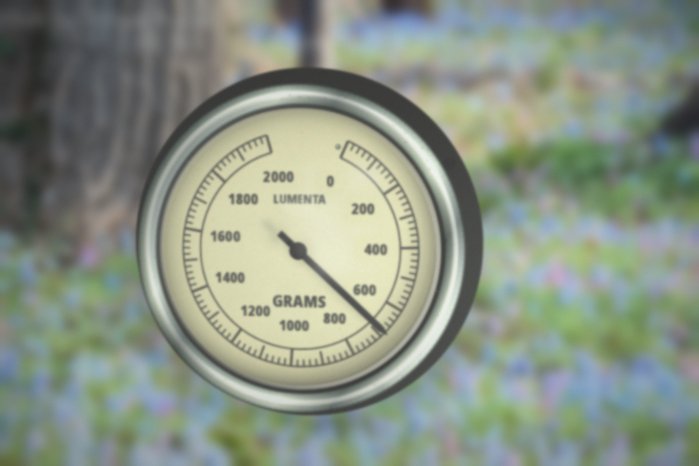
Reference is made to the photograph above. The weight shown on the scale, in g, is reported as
680 g
